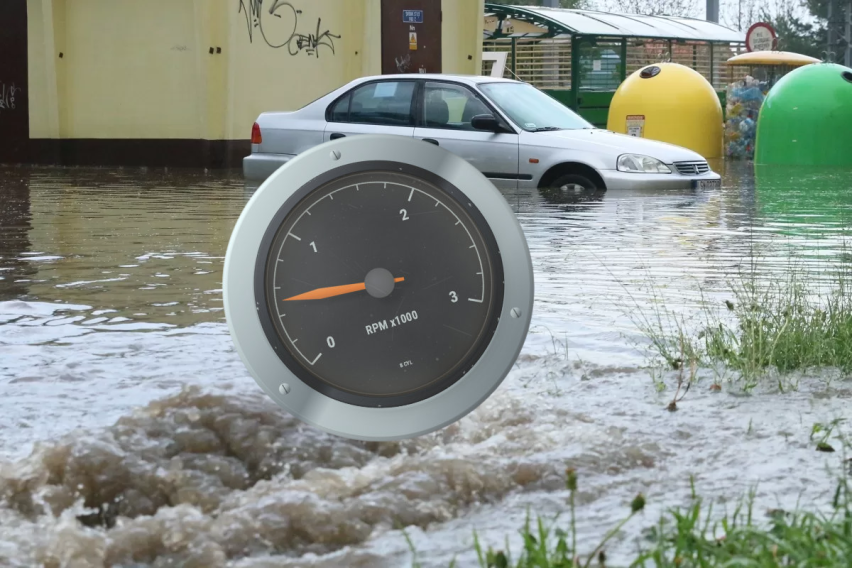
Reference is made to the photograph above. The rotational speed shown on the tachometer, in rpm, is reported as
500 rpm
